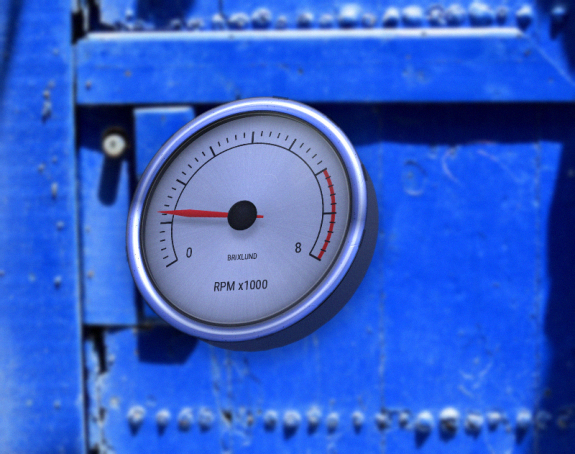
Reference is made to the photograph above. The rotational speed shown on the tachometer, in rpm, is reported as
1200 rpm
